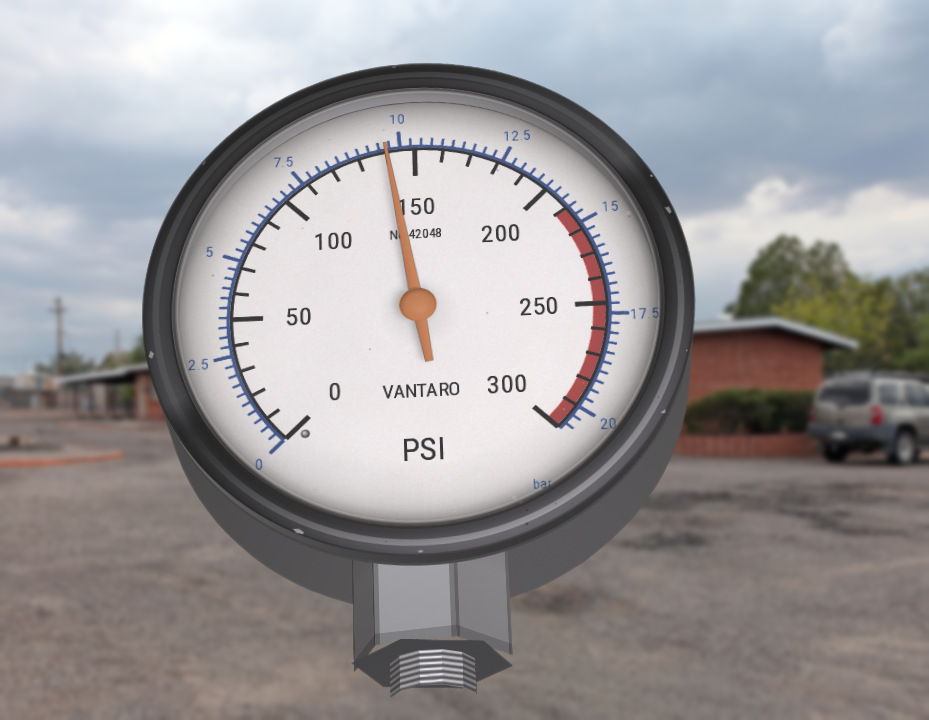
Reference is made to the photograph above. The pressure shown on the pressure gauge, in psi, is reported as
140 psi
